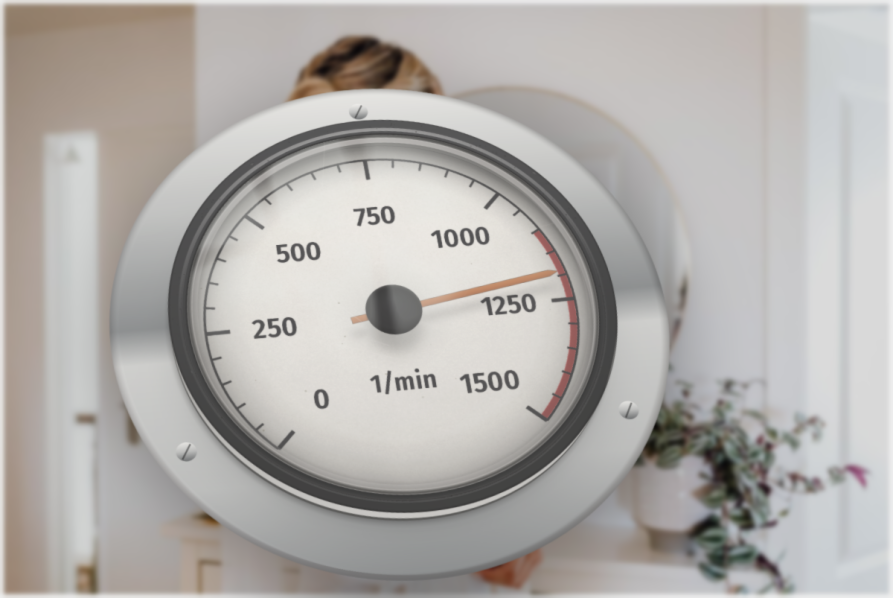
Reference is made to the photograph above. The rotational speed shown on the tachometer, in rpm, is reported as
1200 rpm
